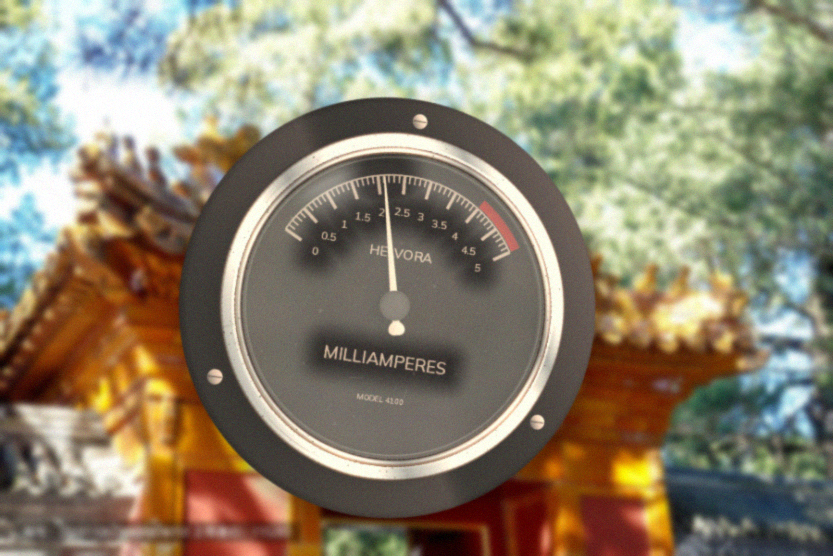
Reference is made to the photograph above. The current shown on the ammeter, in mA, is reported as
2.1 mA
